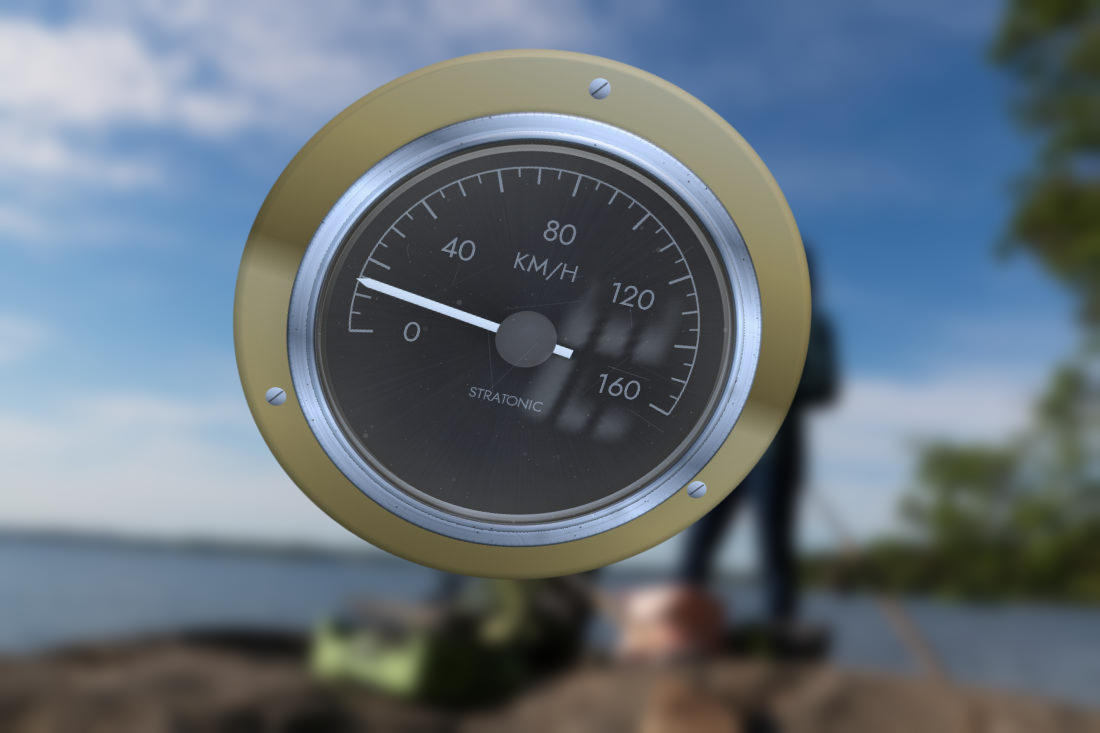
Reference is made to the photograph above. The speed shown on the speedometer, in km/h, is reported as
15 km/h
